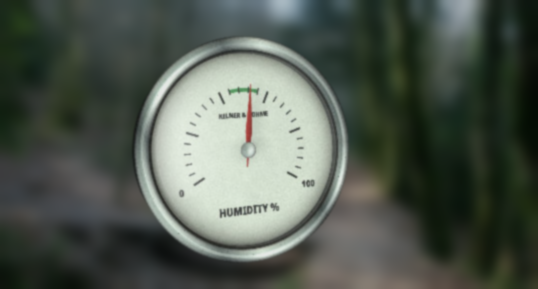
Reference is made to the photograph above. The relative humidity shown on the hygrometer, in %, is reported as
52 %
